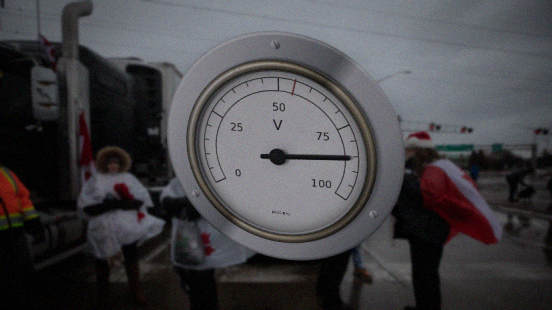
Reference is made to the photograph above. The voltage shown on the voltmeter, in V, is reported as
85 V
